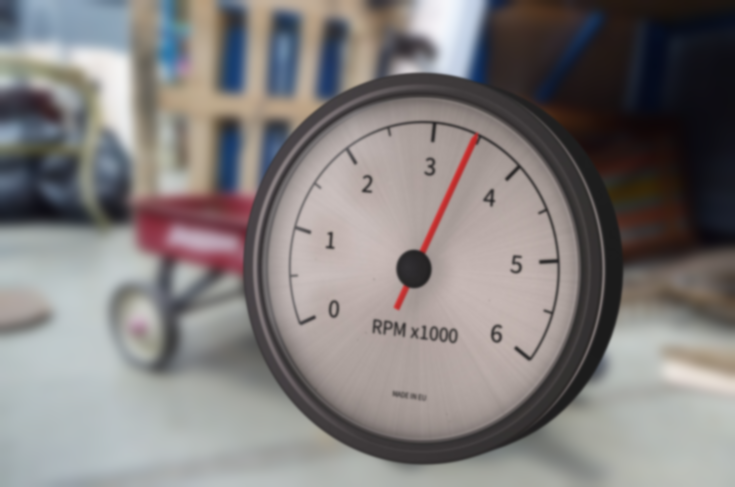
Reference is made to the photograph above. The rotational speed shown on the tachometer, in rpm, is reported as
3500 rpm
